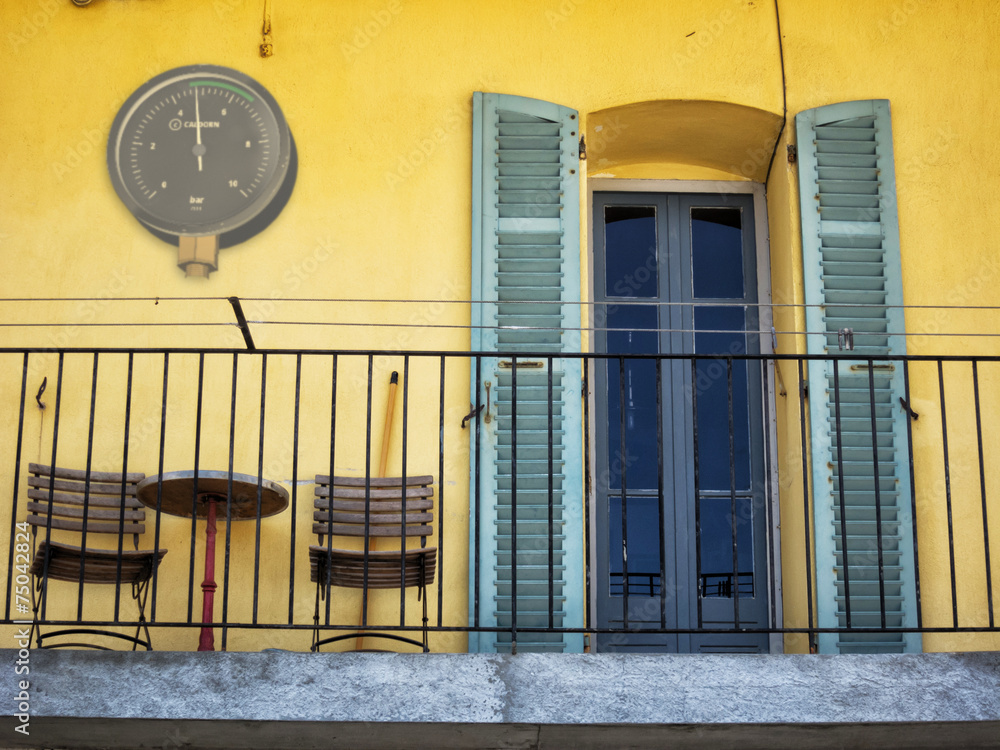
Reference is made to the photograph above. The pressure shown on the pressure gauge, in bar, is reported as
4.8 bar
